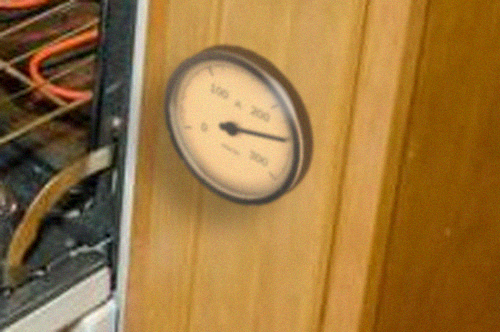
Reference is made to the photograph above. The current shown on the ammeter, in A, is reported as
240 A
